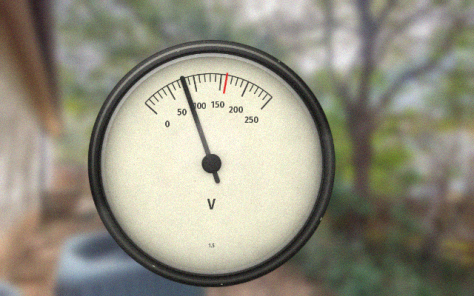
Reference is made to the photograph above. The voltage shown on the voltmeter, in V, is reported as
80 V
